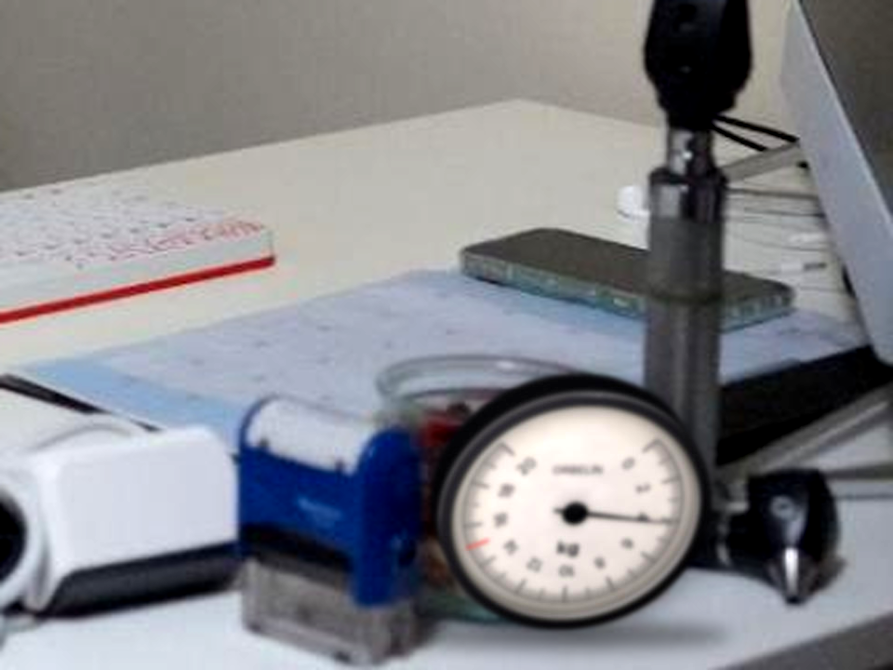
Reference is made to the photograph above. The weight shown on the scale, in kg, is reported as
4 kg
